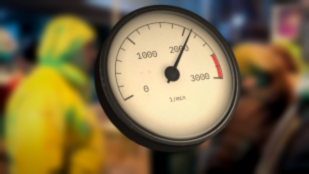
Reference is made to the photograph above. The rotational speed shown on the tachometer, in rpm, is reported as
2100 rpm
